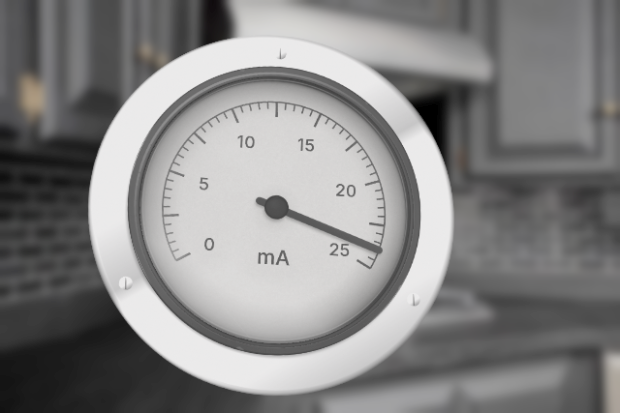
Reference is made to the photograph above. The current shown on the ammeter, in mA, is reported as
24 mA
